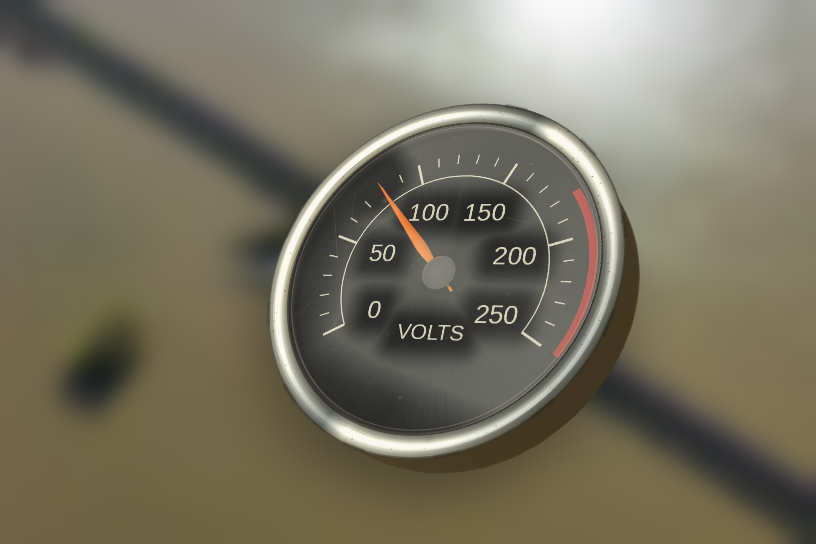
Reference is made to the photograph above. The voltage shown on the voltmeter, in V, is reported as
80 V
